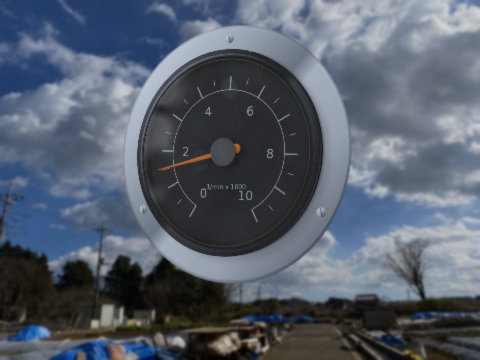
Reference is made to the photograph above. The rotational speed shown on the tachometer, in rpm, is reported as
1500 rpm
